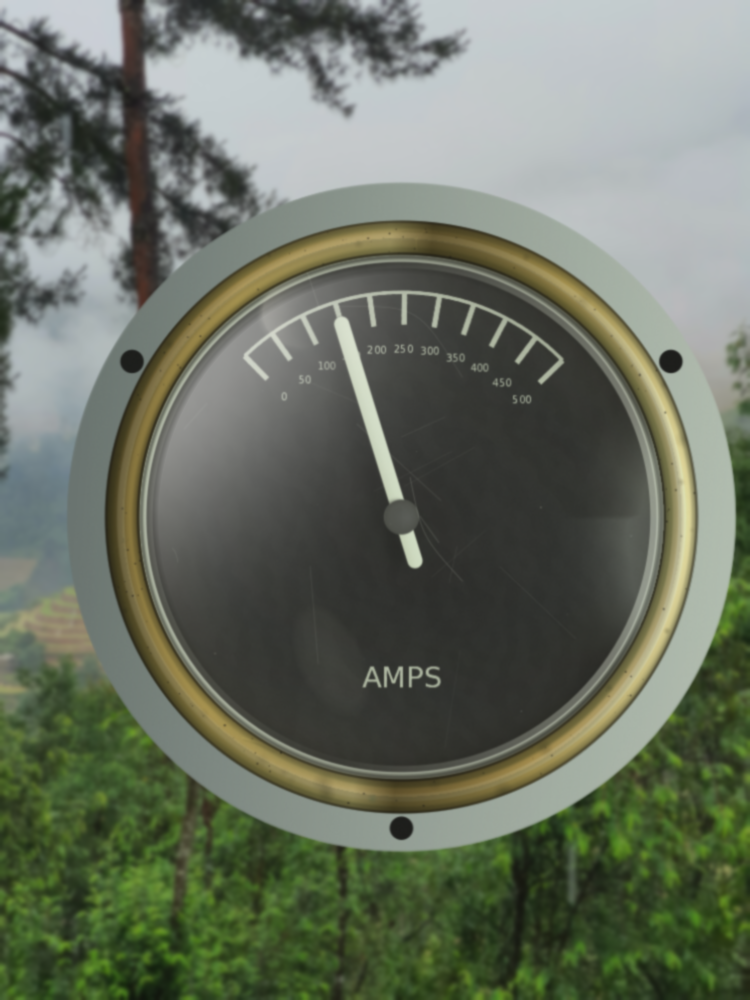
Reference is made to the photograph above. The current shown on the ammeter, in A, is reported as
150 A
